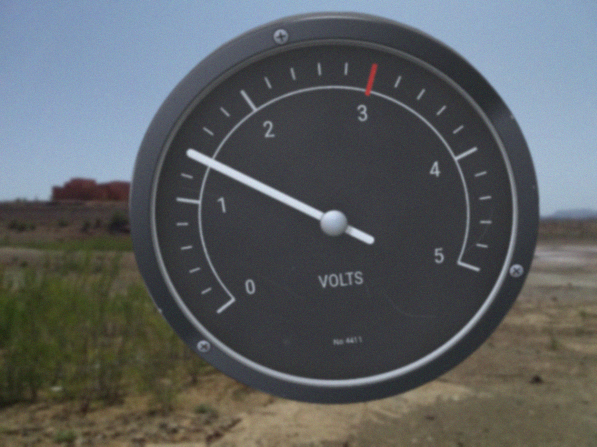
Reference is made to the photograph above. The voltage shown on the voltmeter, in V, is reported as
1.4 V
